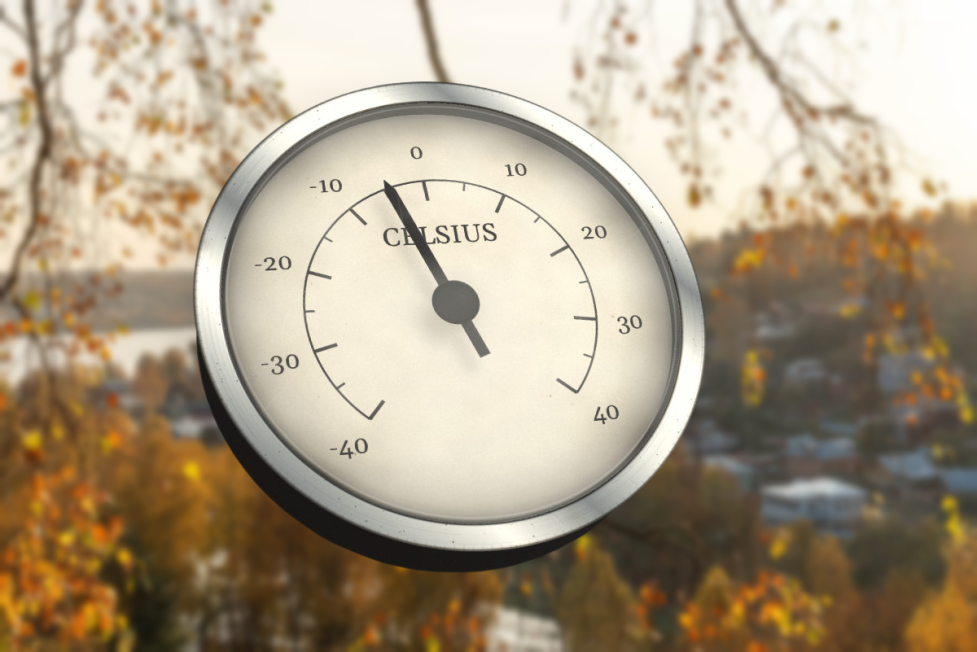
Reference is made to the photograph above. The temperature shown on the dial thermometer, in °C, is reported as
-5 °C
